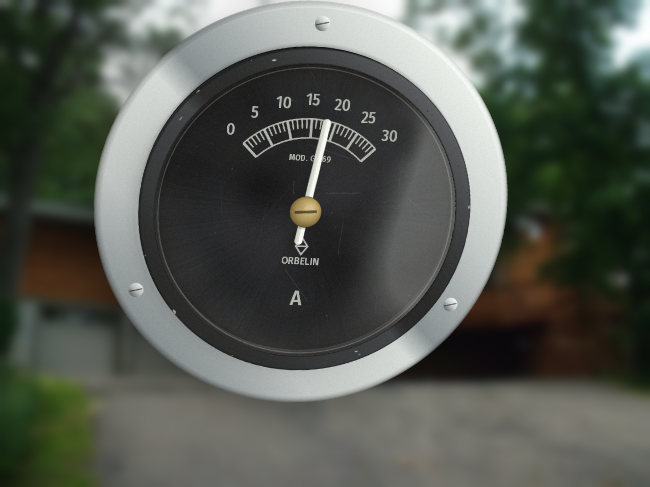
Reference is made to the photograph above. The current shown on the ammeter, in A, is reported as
18 A
